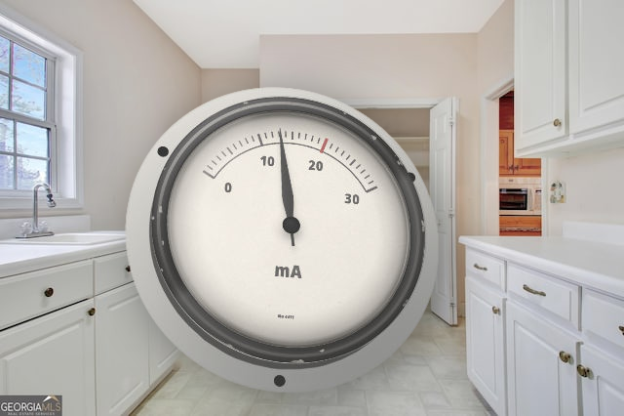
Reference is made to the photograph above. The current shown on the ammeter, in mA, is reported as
13 mA
